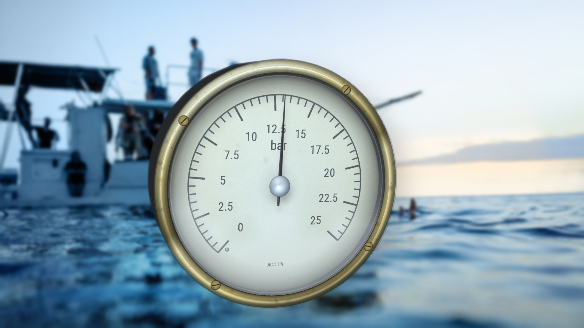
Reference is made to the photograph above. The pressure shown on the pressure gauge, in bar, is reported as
13 bar
